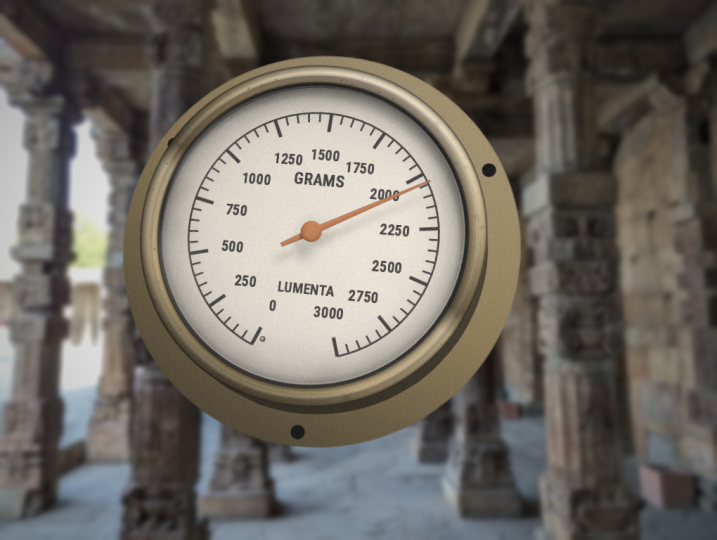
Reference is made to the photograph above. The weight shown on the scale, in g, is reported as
2050 g
